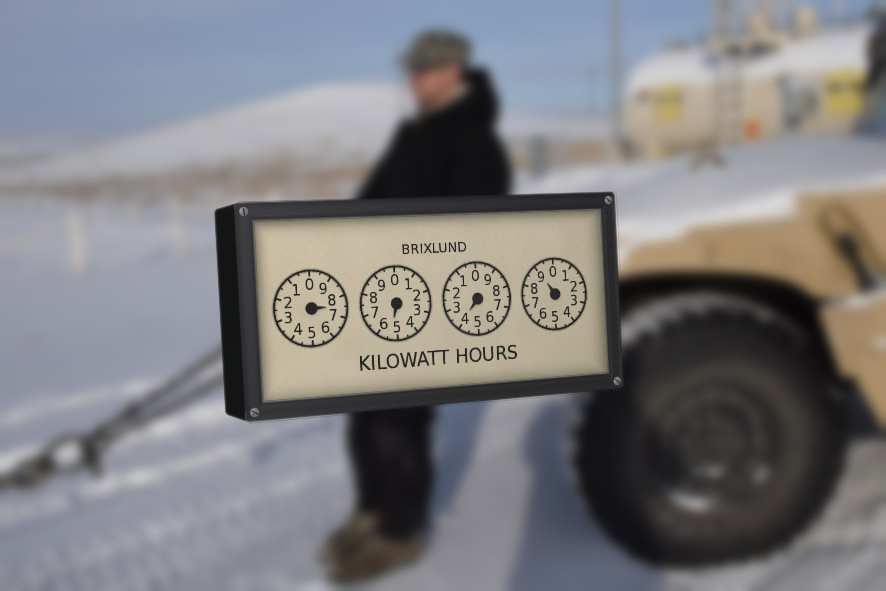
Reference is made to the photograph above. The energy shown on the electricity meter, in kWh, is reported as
7539 kWh
